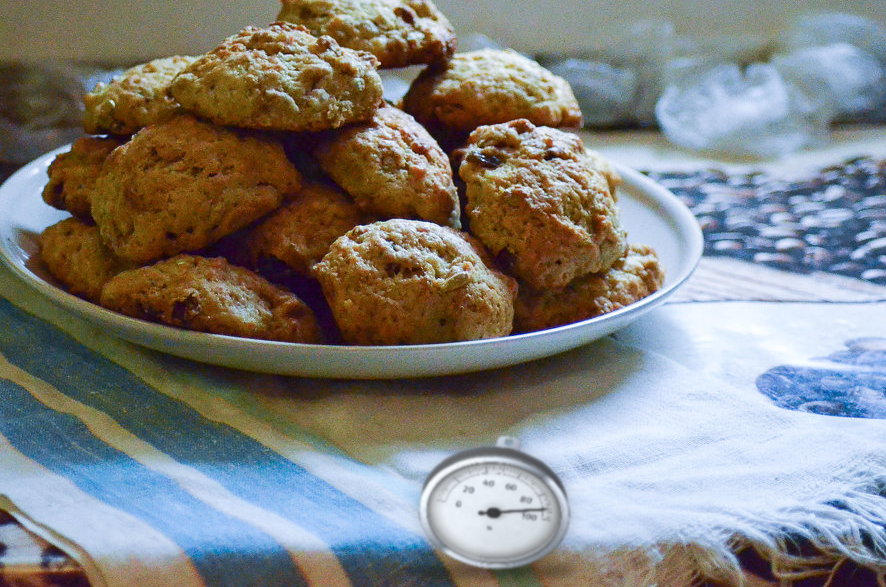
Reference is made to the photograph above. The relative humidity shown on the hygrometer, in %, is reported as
90 %
